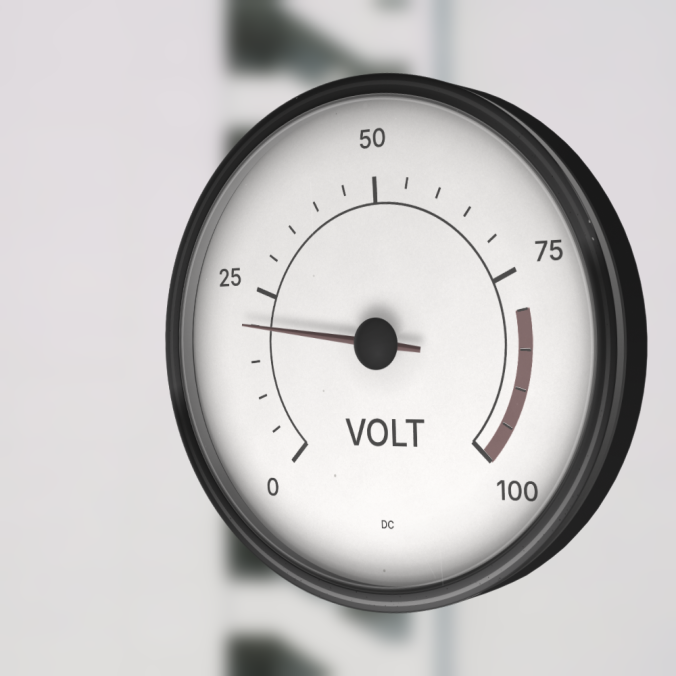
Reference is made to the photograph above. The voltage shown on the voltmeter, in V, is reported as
20 V
